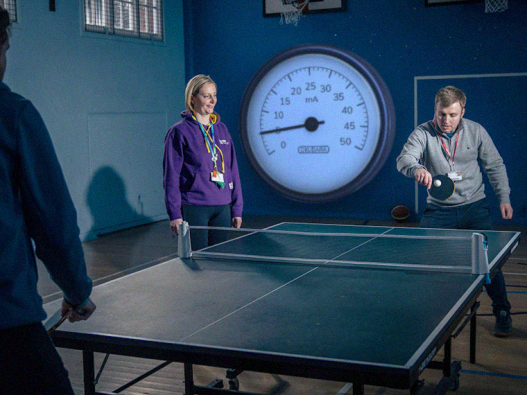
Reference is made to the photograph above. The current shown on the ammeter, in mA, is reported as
5 mA
